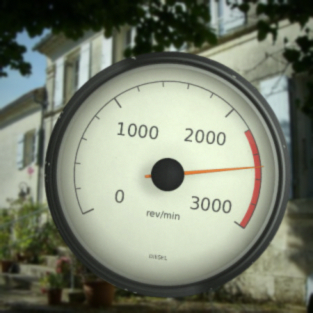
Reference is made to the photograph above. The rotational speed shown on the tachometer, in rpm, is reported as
2500 rpm
